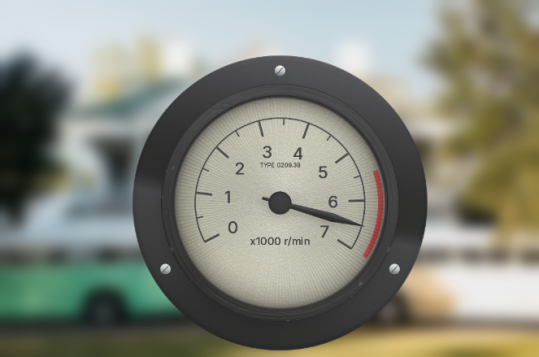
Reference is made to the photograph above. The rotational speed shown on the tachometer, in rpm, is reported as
6500 rpm
